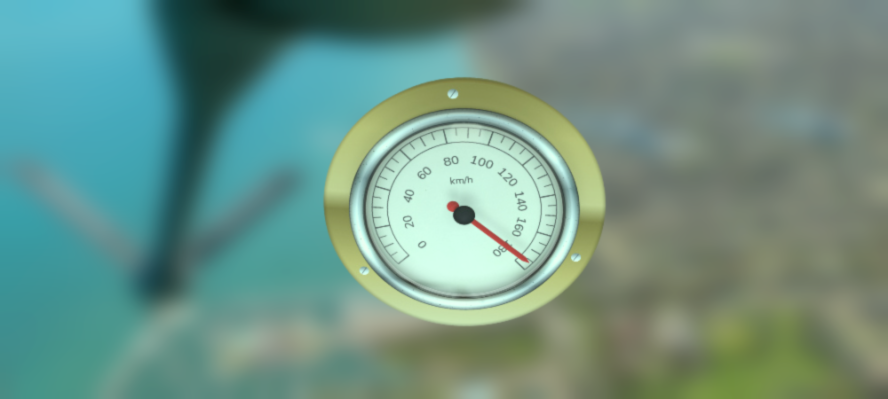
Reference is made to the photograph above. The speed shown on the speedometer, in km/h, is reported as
175 km/h
